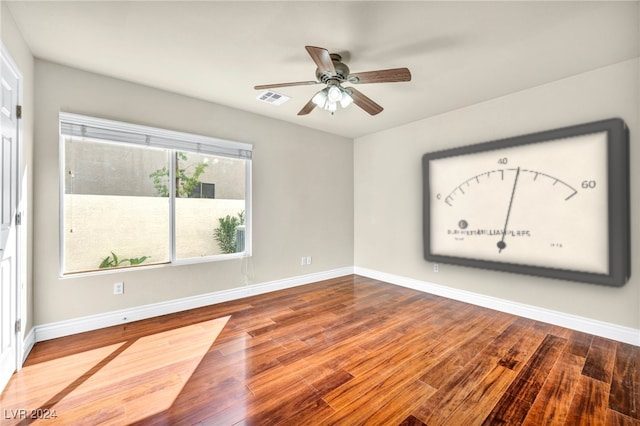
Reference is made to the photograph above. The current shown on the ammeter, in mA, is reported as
45 mA
